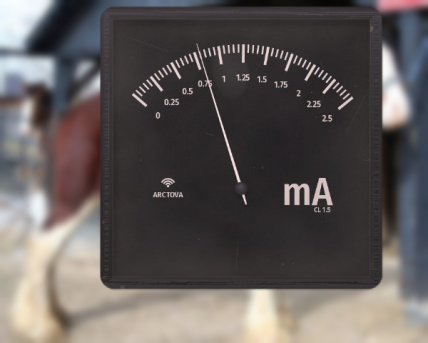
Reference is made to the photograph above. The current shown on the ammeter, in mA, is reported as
0.8 mA
